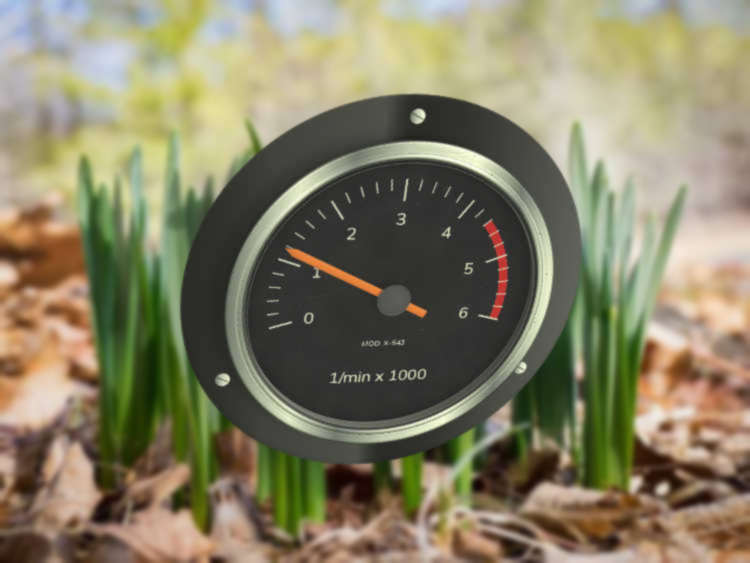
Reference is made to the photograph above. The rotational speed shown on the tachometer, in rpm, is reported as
1200 rpm
